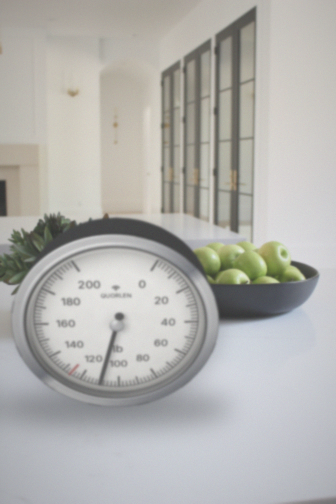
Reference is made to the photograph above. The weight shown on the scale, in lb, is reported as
110 lb
